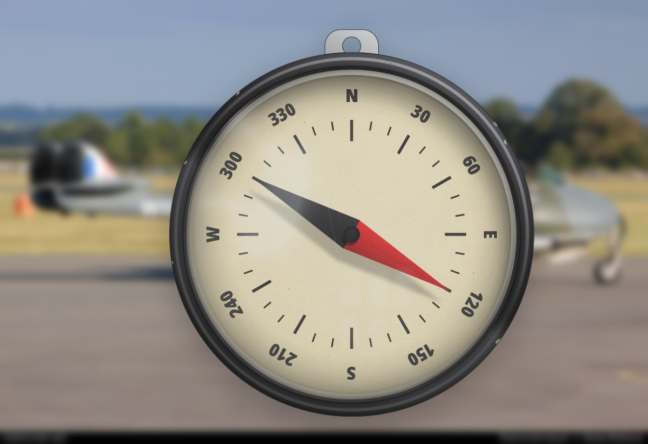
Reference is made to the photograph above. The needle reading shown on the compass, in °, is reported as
120 °
